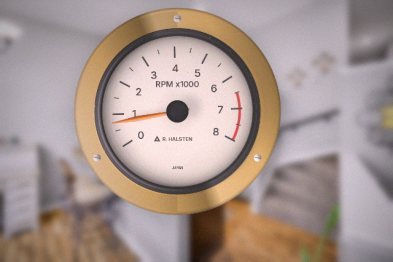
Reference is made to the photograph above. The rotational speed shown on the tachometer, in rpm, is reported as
750 rpm
